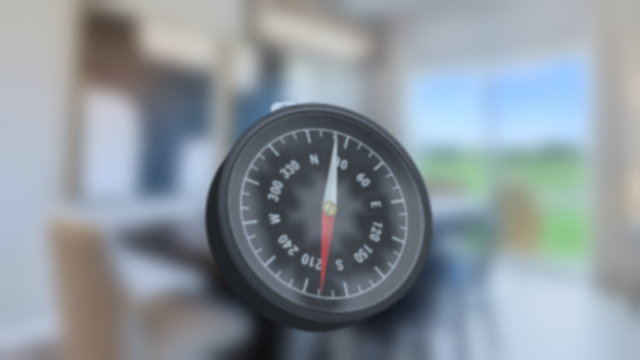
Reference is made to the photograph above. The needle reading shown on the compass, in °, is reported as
200 °
